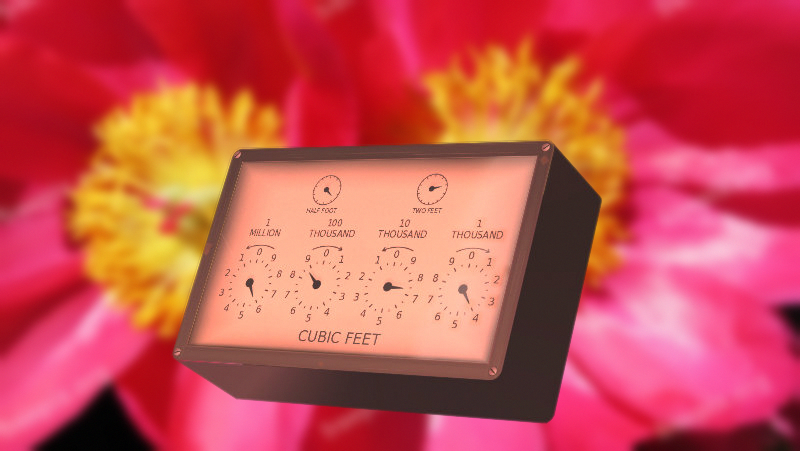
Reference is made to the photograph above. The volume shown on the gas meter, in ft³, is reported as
587400 ft³
